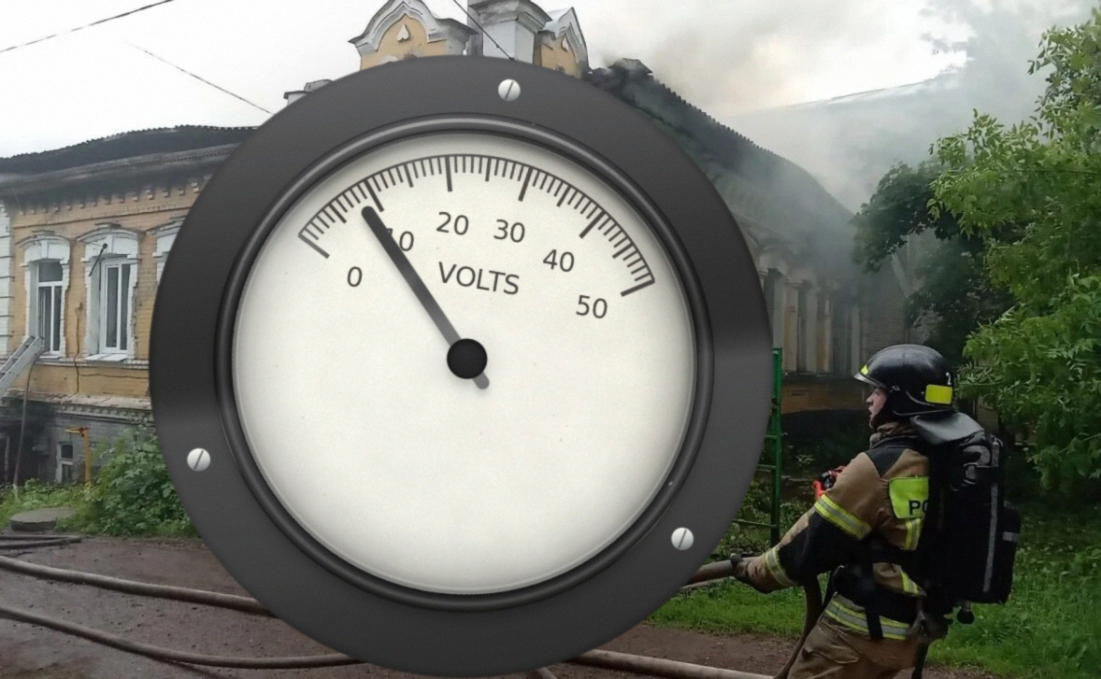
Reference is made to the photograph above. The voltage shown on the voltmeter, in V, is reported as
8 V
